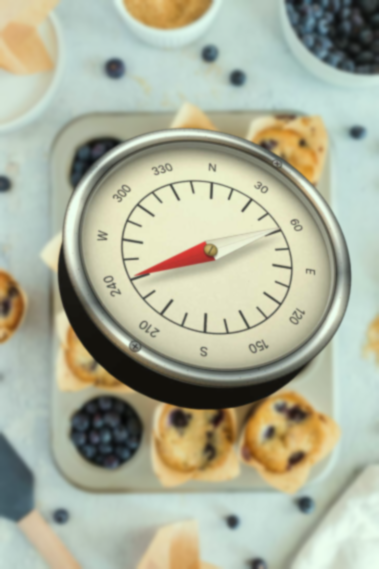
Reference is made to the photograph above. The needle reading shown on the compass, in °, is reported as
240 °
